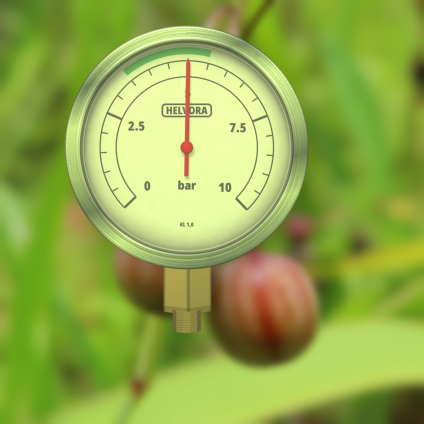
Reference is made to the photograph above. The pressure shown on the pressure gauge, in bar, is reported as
5 bar
